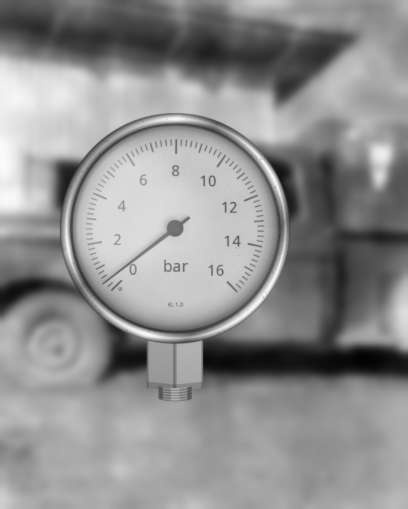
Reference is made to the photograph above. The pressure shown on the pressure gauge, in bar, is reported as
0.4 bar
